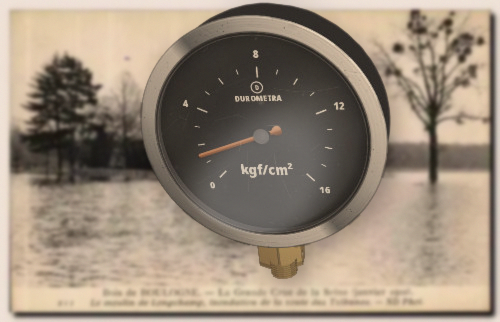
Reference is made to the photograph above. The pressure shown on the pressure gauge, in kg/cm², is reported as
1.5 kg/cm²
